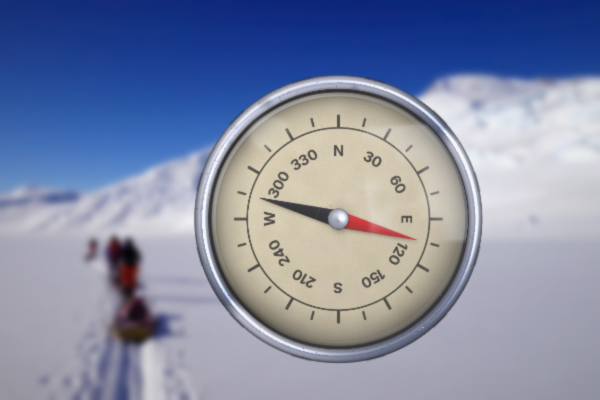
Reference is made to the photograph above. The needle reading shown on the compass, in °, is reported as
105 °
